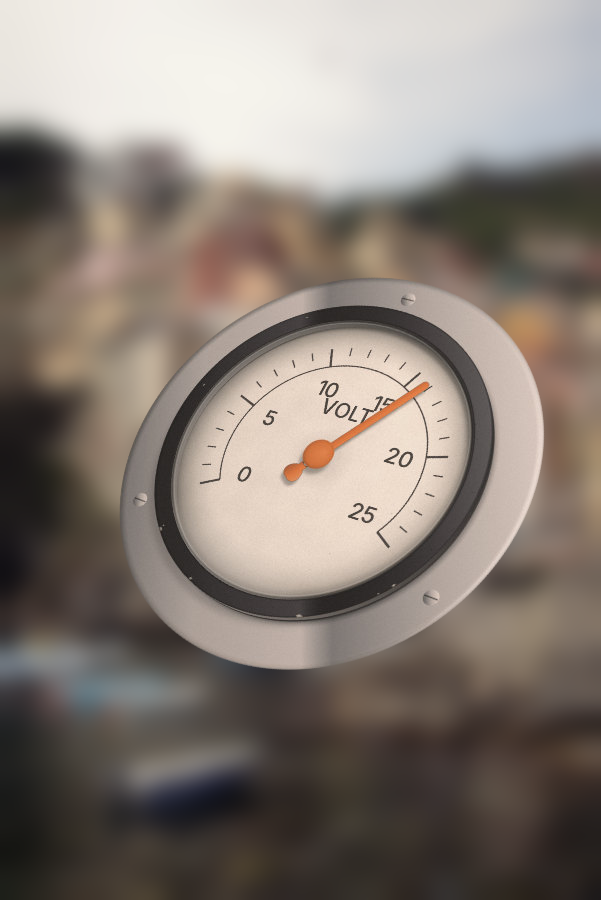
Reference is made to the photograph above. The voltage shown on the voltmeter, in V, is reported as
16 V
